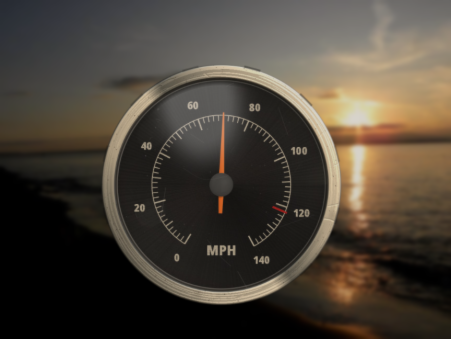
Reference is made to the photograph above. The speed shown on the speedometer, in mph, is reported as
70 mph
